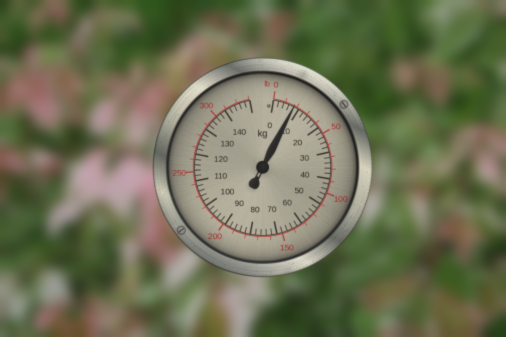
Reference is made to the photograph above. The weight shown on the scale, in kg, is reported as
8 kg
